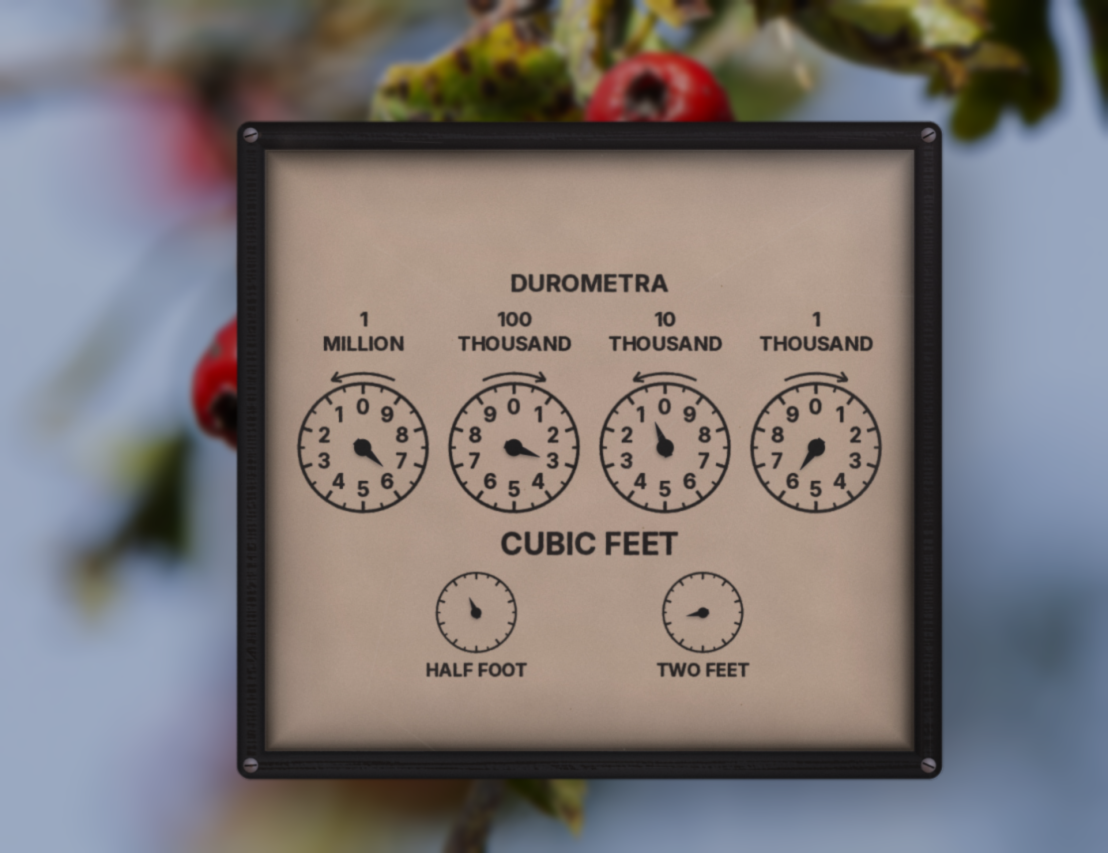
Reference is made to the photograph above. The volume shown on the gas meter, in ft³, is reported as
630600 ft³
